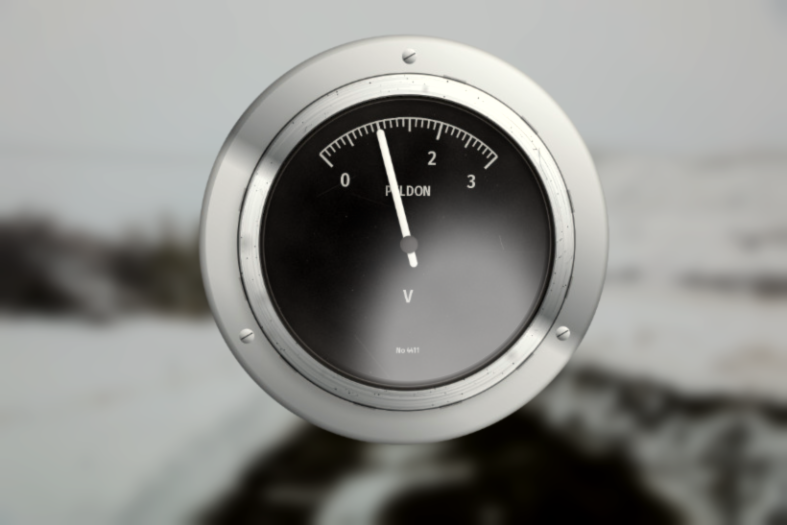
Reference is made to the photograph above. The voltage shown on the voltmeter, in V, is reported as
1 V
